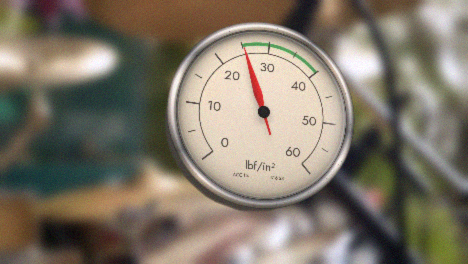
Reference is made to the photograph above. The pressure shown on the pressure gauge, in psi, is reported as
25 psi
